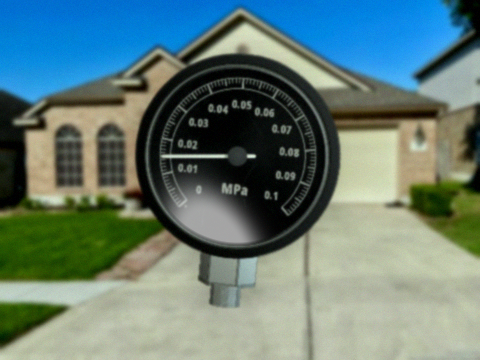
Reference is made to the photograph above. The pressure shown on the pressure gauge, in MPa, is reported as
0.015 MPa
